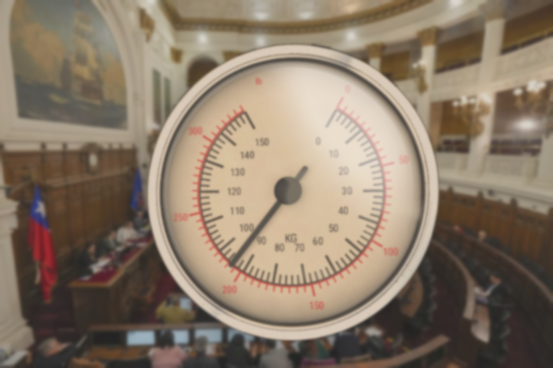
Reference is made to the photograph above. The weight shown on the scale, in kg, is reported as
94 kg
